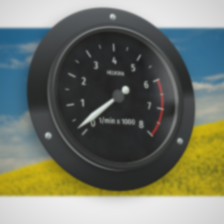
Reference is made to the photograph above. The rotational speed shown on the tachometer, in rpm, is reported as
250 rpm
